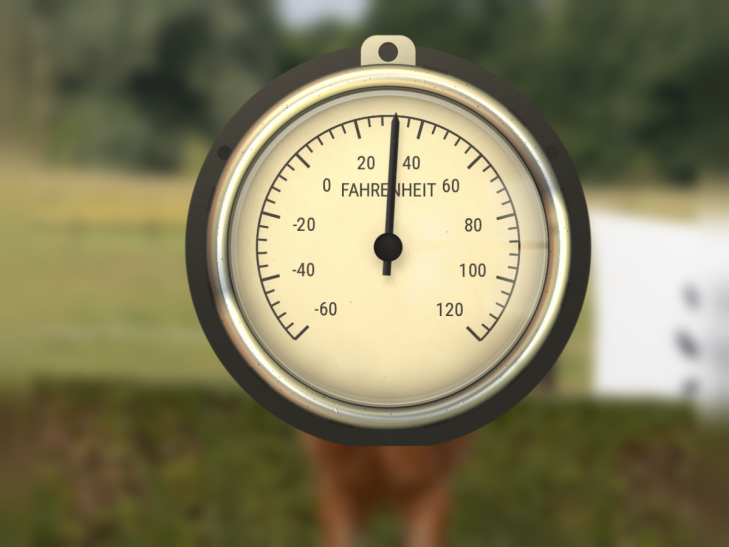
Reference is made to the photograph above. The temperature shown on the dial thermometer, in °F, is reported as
32 °F
